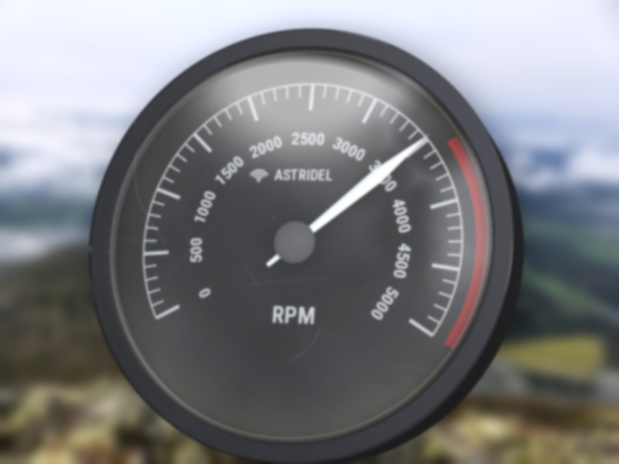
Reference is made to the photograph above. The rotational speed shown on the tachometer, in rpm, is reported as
3500 rpm
